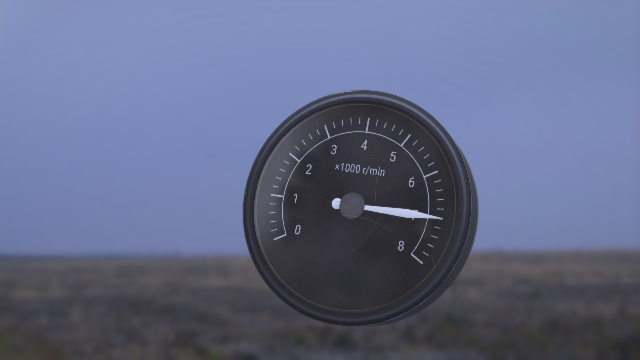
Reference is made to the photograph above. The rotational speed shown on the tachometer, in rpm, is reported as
7000 rpm
